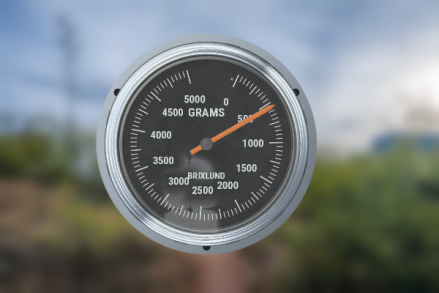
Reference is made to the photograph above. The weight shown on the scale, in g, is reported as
550 g
